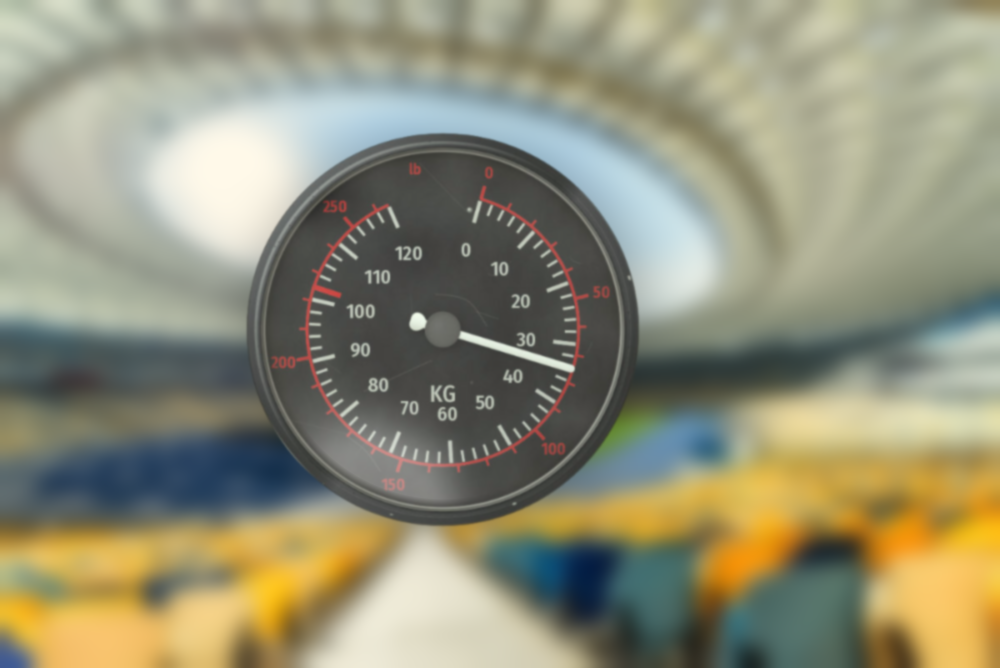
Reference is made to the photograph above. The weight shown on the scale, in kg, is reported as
34 kg
